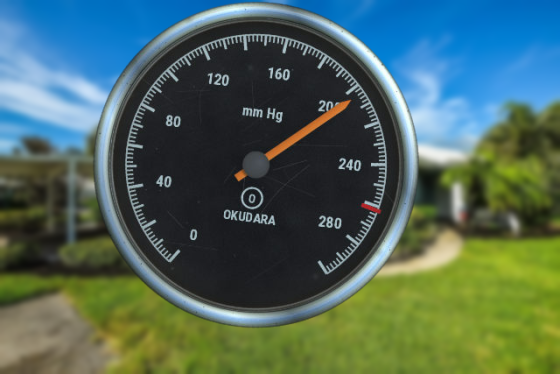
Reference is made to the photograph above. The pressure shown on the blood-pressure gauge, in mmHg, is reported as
204 mmHg
